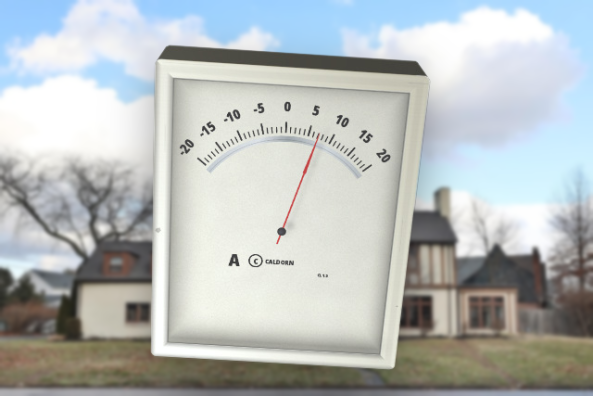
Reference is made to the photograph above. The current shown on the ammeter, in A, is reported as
7 A
